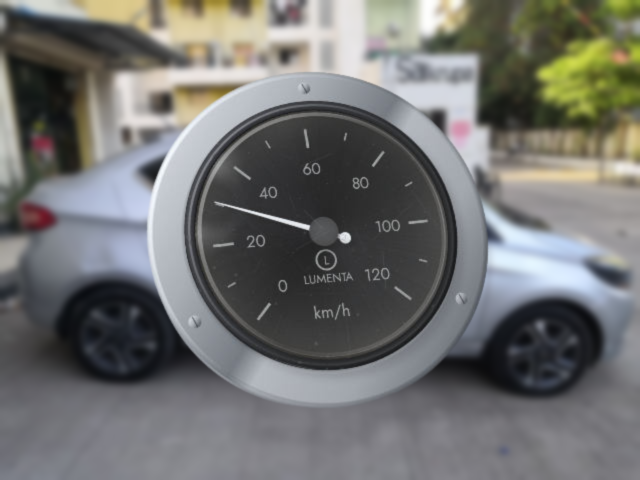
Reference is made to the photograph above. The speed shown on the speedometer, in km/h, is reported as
30 km/h
